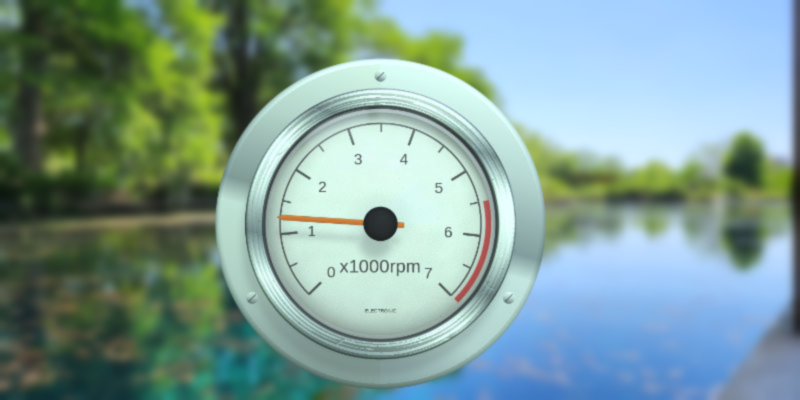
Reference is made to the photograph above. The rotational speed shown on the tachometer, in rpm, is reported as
1250 rpm
